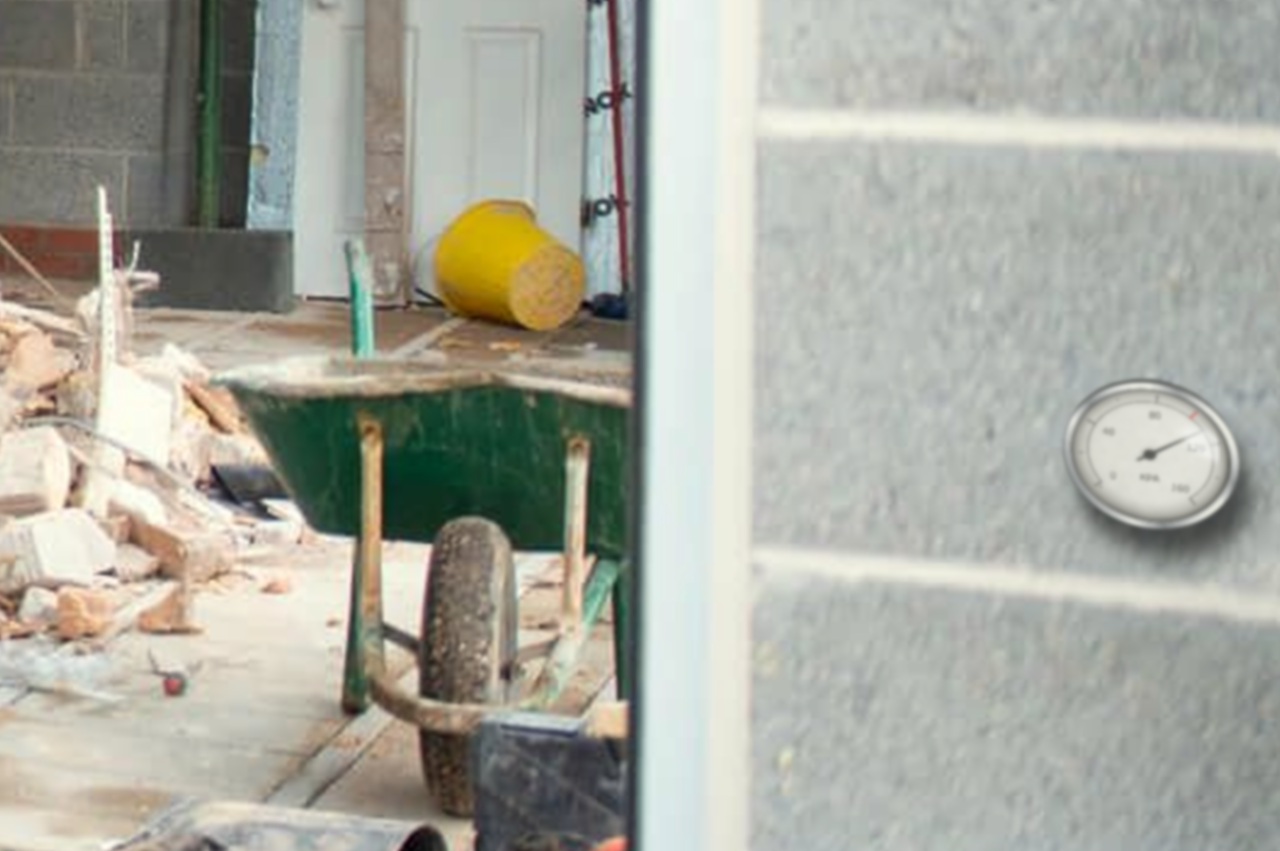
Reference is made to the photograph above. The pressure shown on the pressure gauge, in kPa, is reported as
110 kPa
